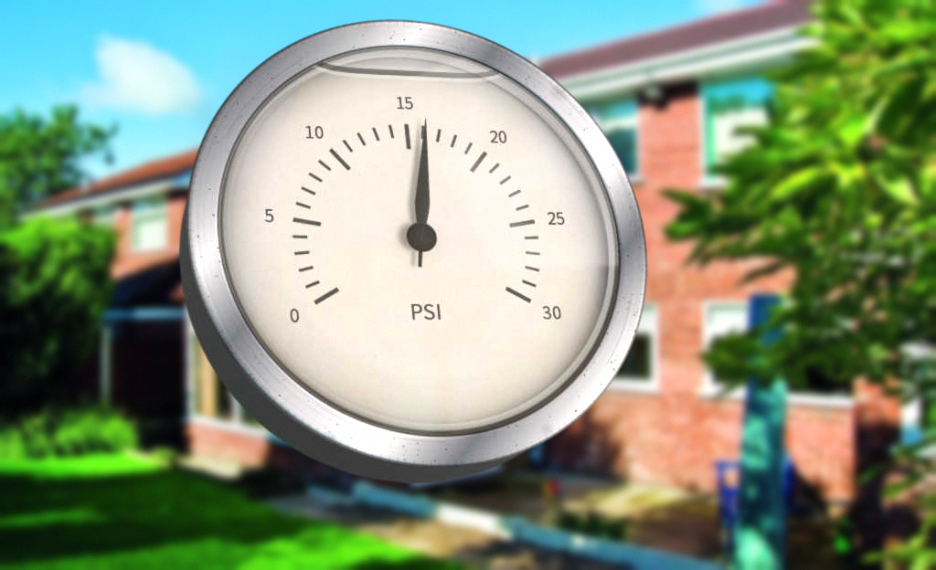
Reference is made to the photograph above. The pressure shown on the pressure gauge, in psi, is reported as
16 psi
